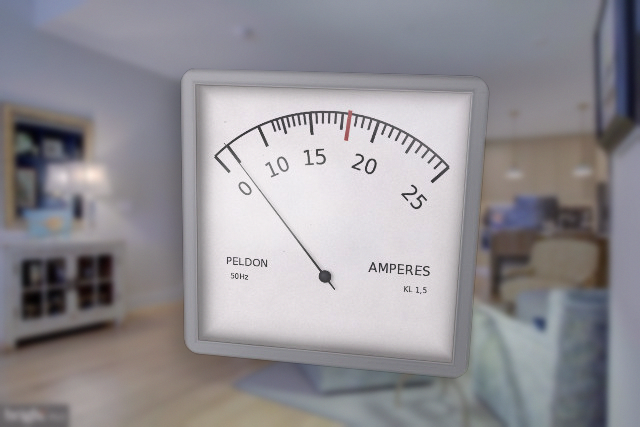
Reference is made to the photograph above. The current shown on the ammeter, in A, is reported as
5 A
